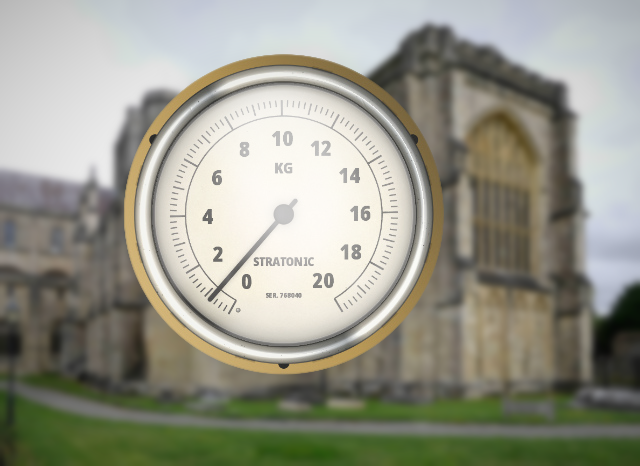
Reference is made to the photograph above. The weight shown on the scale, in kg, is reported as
0.8 kg
